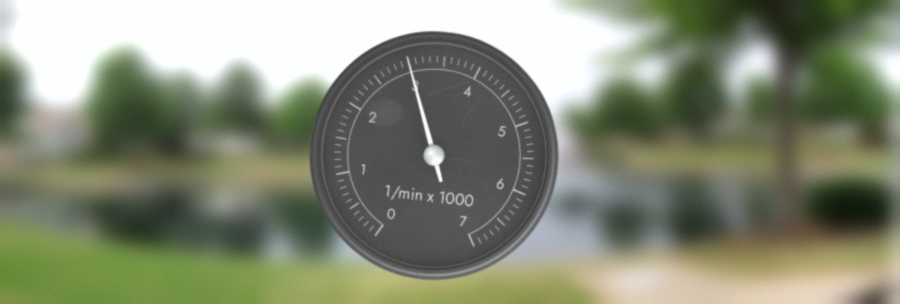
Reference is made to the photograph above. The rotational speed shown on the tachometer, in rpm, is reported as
3000 rpm
